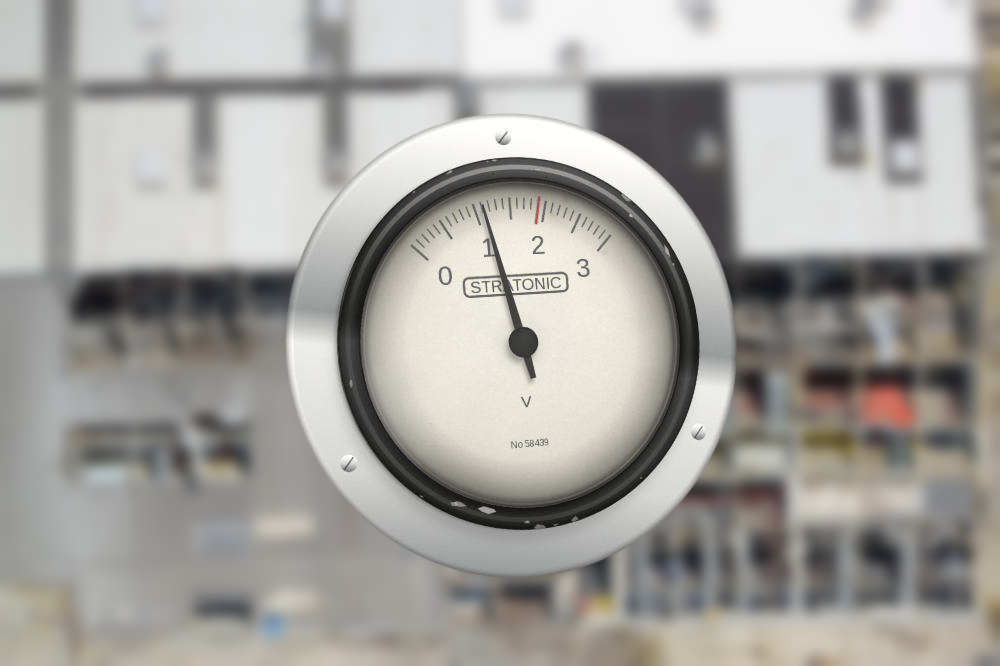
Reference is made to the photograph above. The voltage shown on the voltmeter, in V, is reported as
1.1 V
